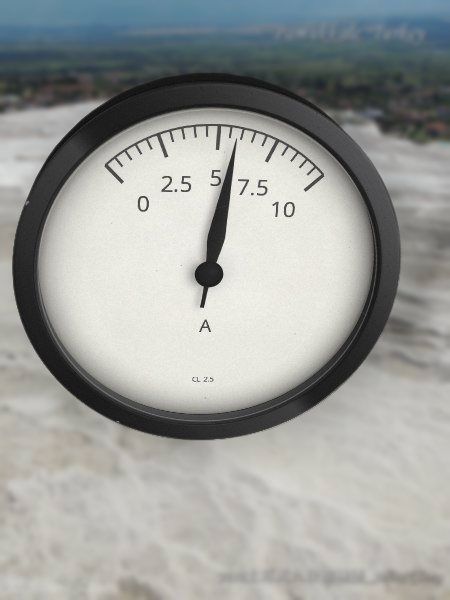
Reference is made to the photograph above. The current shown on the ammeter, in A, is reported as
5.75 A
